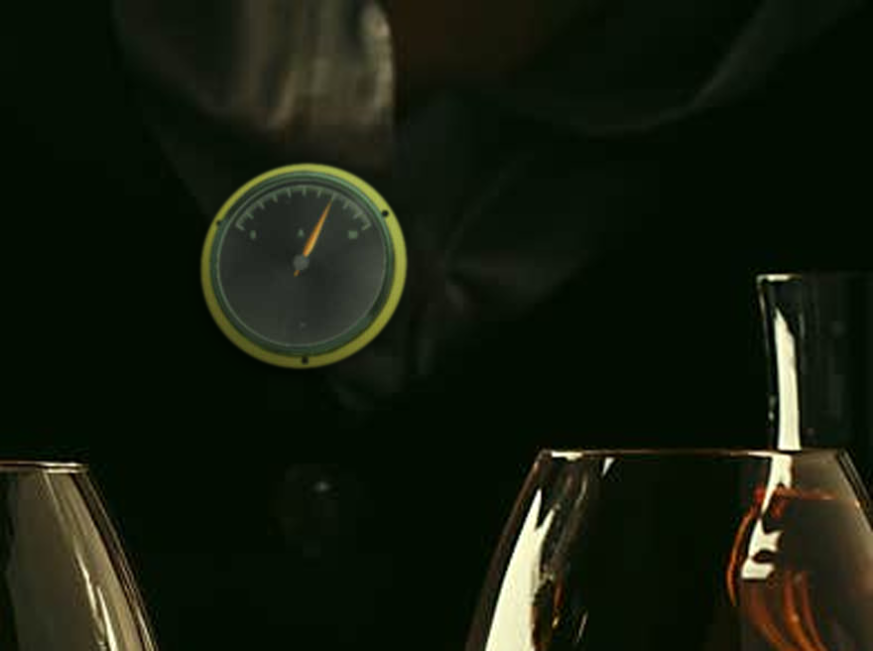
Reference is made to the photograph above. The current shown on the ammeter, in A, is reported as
35 A
